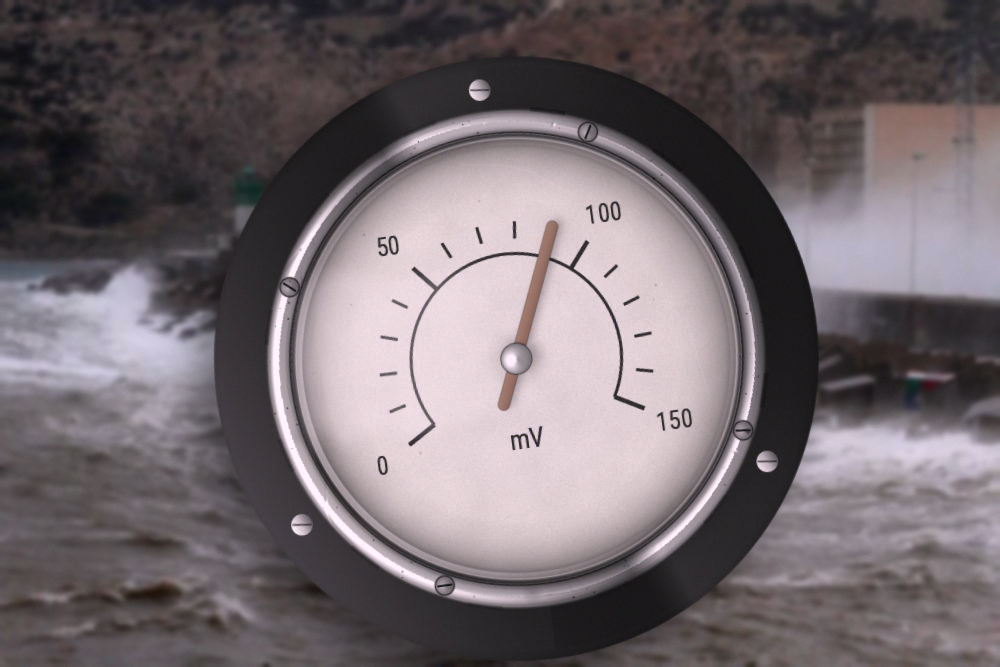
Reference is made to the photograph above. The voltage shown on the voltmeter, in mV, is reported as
90 mV
